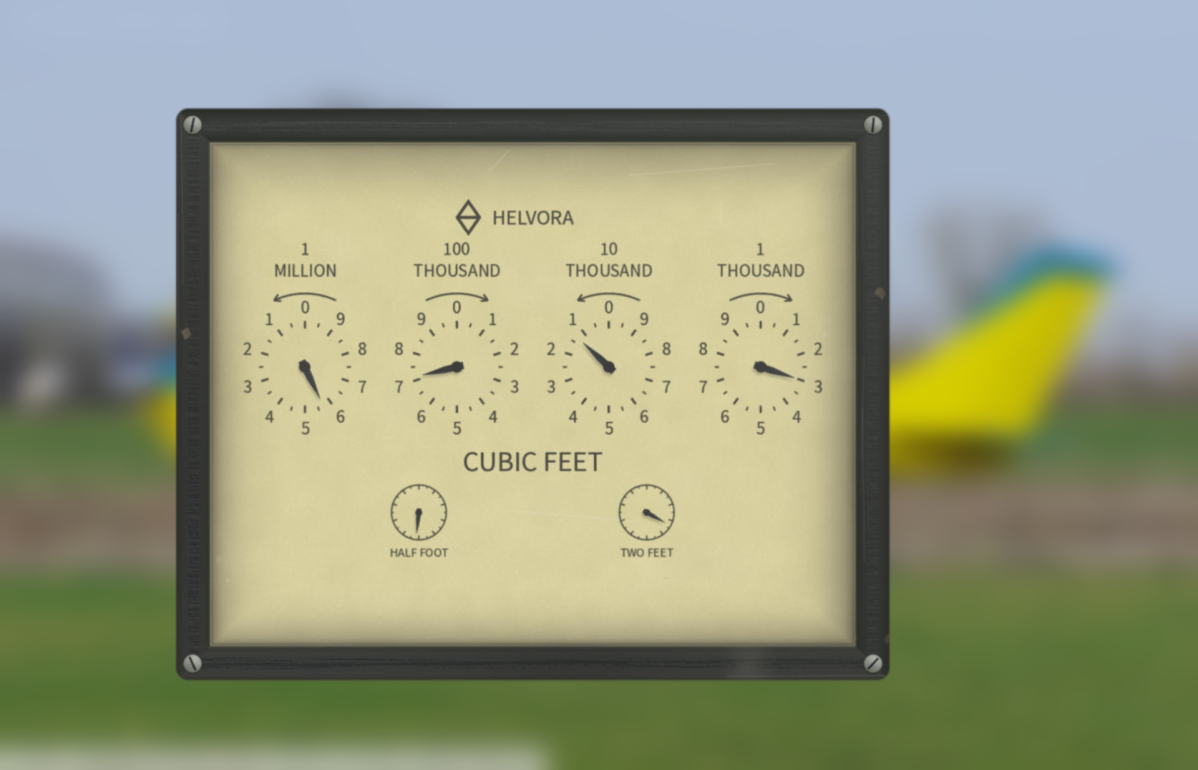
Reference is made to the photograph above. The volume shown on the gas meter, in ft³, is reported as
571300 ft³
